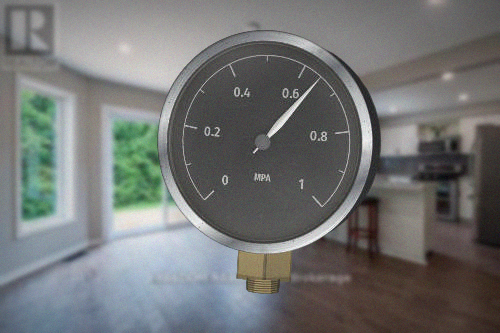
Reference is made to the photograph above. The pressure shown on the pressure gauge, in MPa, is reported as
0.65 MPa
